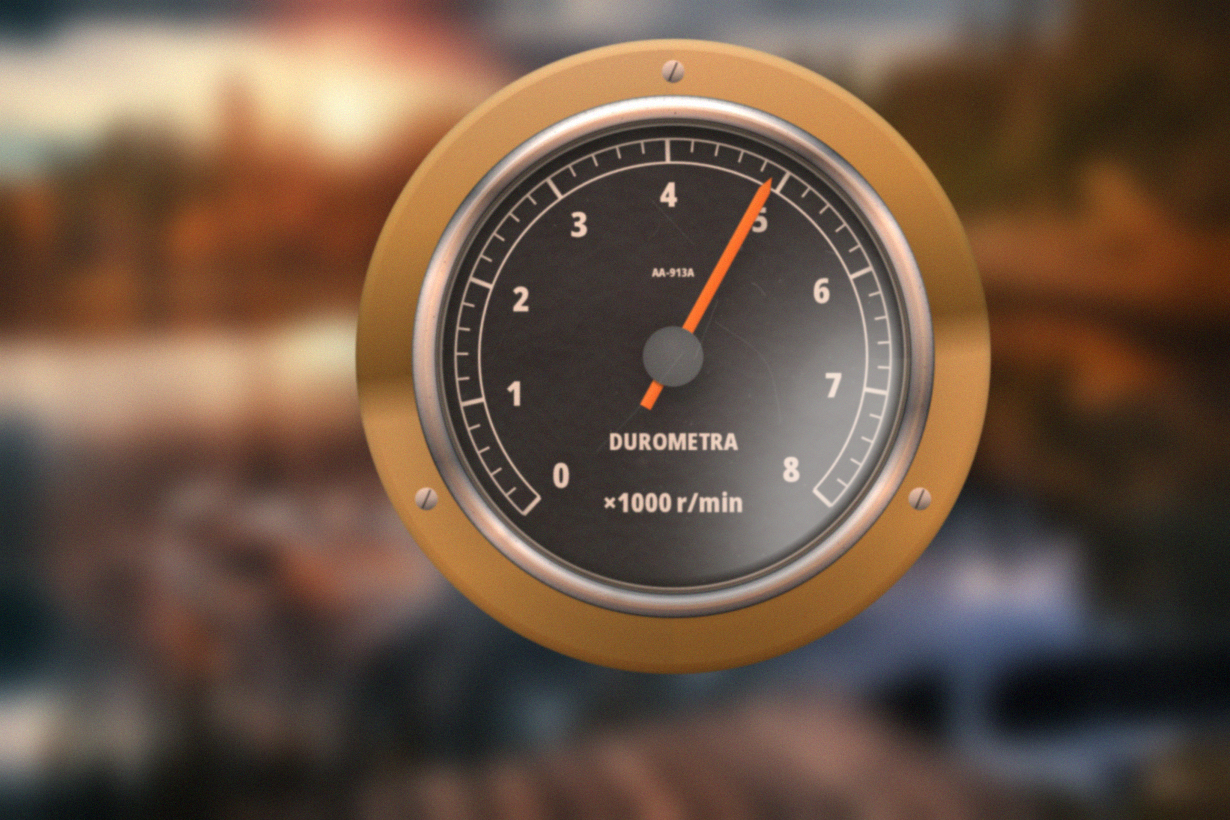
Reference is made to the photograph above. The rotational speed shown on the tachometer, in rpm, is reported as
4900 rpm
